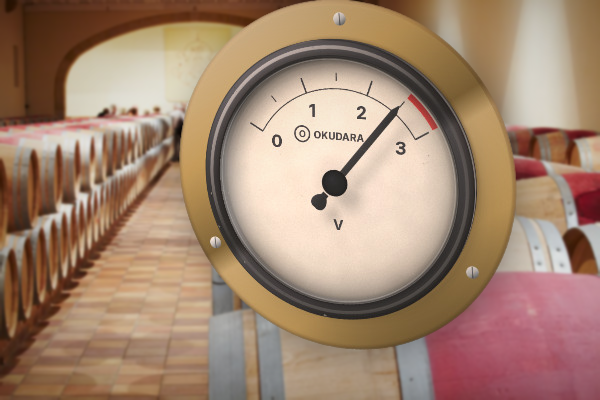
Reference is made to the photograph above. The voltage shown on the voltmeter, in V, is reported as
2.5 V
